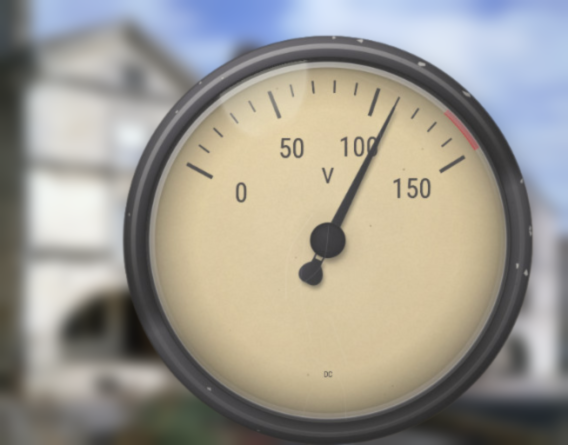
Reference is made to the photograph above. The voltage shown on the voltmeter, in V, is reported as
110 V
